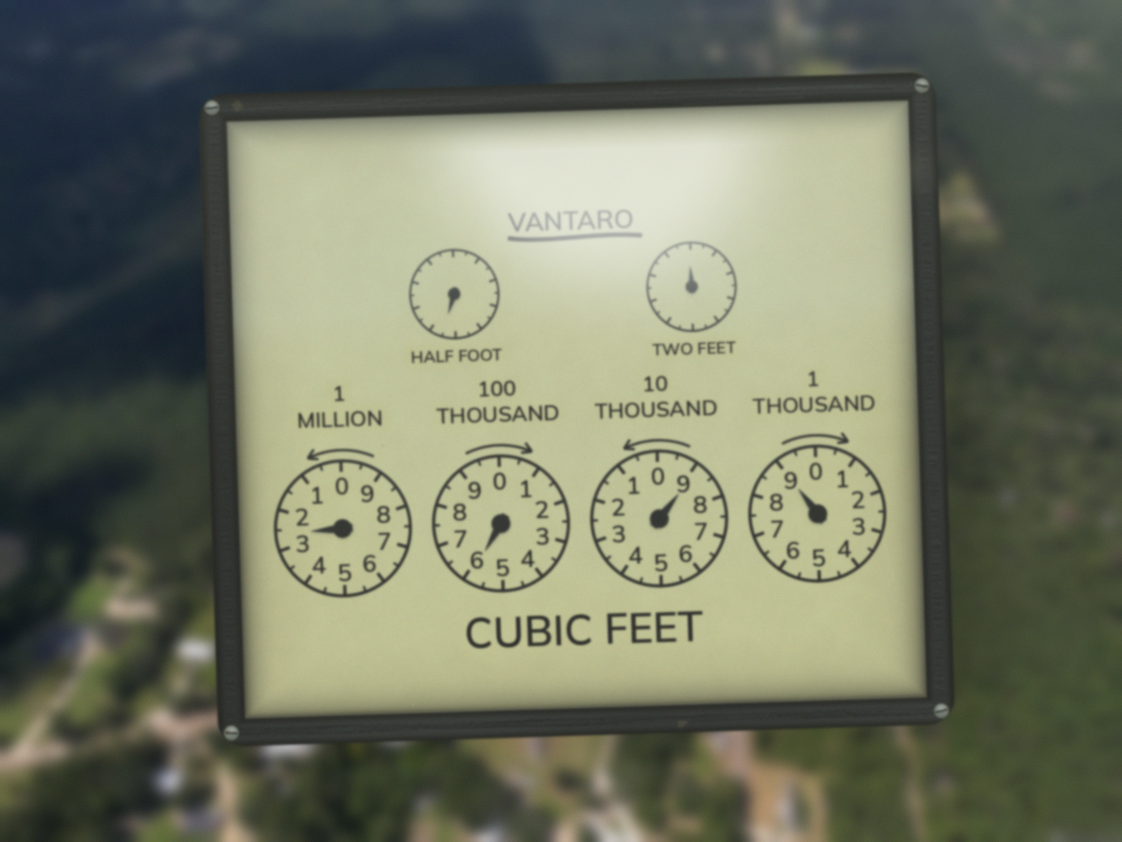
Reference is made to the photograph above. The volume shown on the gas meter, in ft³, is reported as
258900 ft³
